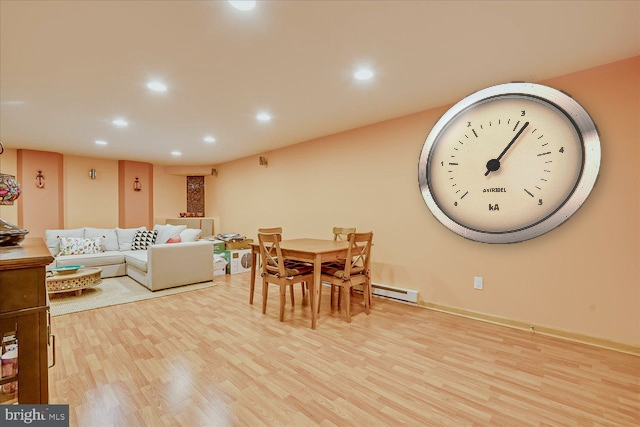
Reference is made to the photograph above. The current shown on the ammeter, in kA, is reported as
3.2 kA
